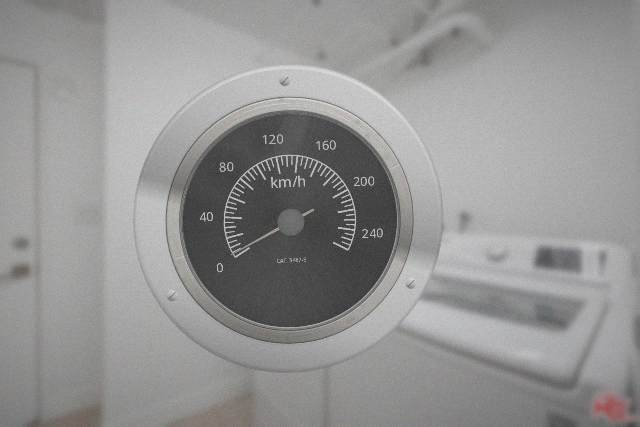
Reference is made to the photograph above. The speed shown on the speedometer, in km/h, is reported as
5 km/h
